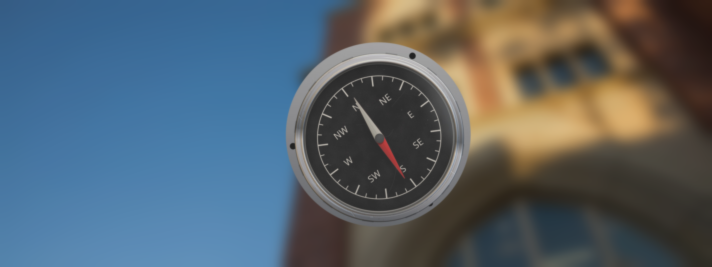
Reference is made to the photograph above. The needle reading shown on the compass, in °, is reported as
185 °
